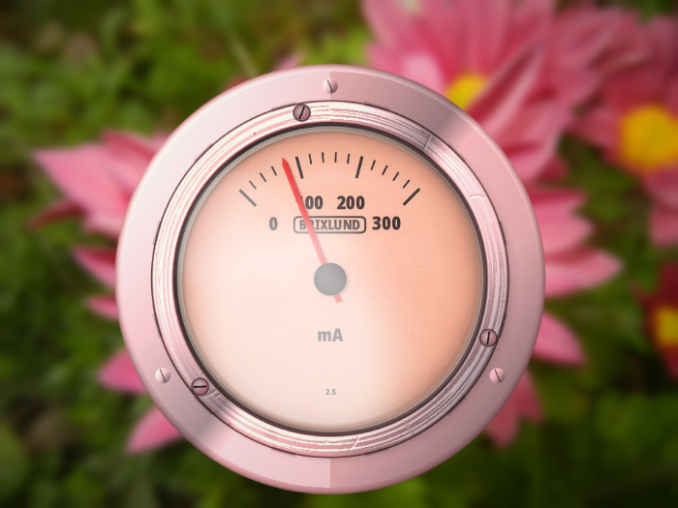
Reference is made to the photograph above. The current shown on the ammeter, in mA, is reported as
80 mA
